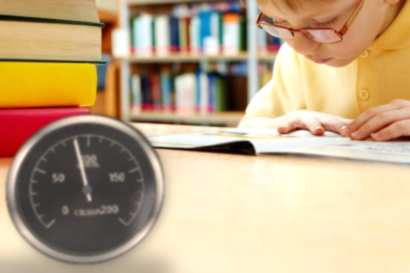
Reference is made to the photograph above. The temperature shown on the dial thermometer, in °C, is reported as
90 °C
